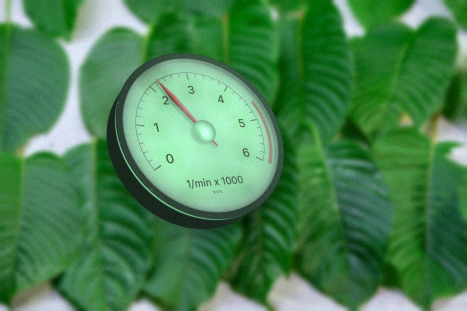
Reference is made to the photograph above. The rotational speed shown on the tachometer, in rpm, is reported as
2200 rpm
